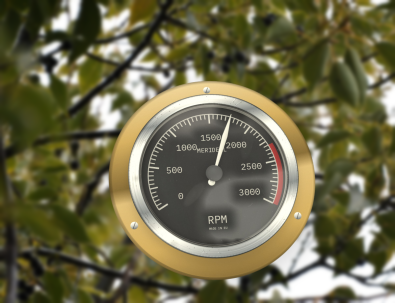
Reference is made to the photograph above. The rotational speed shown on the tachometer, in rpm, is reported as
1750 rpm
